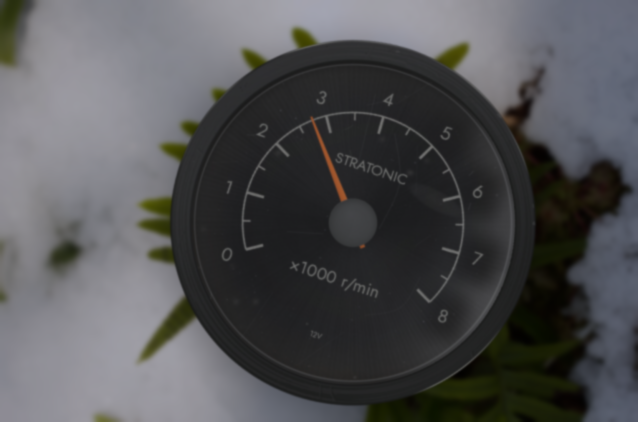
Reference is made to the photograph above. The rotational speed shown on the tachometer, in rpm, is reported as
2750 rpm
